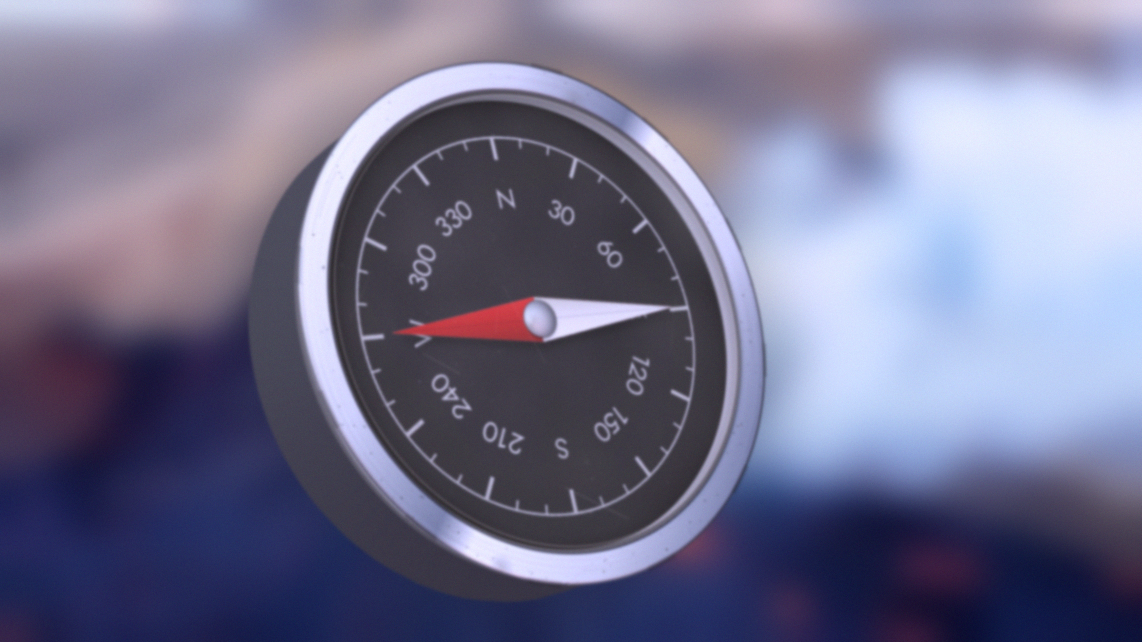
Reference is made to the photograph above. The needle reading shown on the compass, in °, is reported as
270 °
